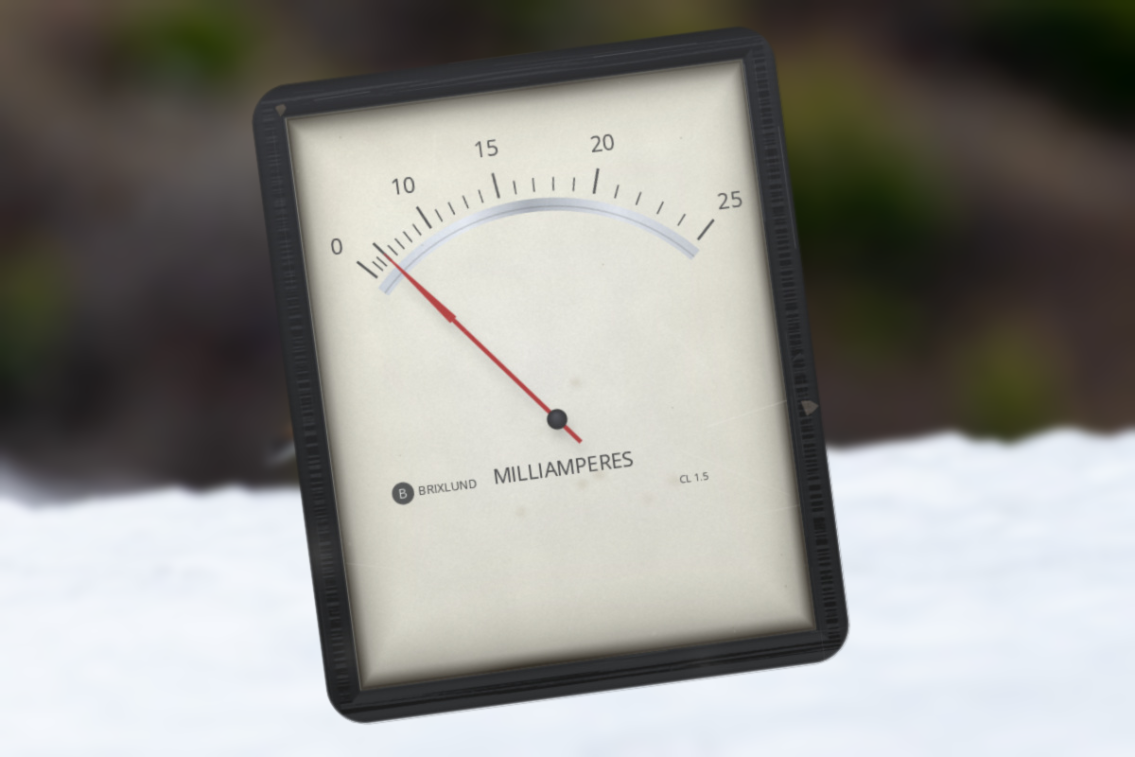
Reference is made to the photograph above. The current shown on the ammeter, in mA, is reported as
5 mA
